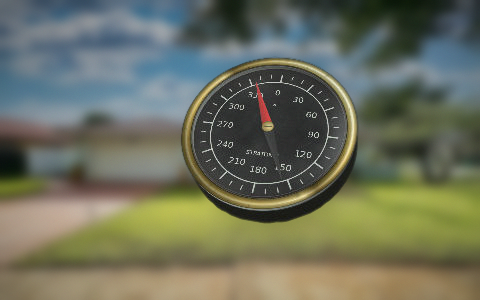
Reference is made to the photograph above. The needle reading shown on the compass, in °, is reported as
335 °
